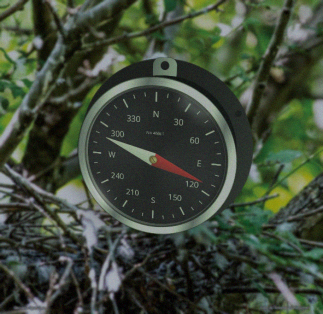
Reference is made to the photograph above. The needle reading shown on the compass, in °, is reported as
110 °
